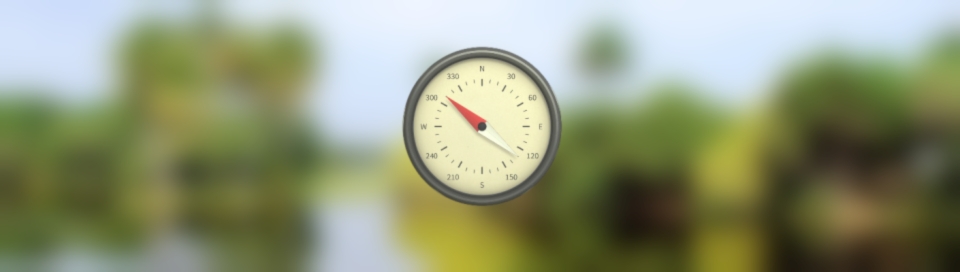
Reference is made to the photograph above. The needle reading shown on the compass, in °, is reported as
310 °
